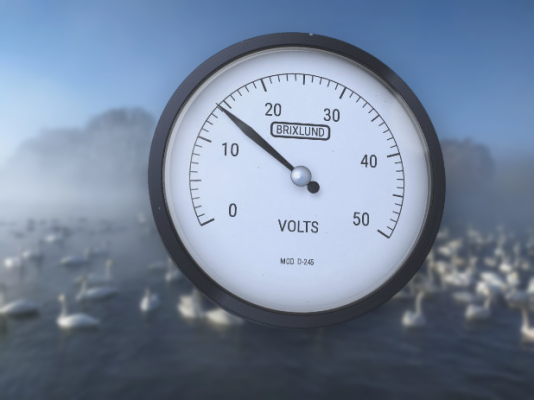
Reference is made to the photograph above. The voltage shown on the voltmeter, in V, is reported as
14 V
